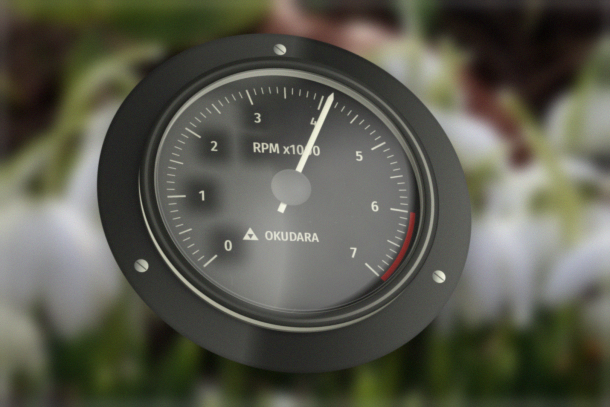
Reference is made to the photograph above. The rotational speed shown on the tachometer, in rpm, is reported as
4100 rpm
